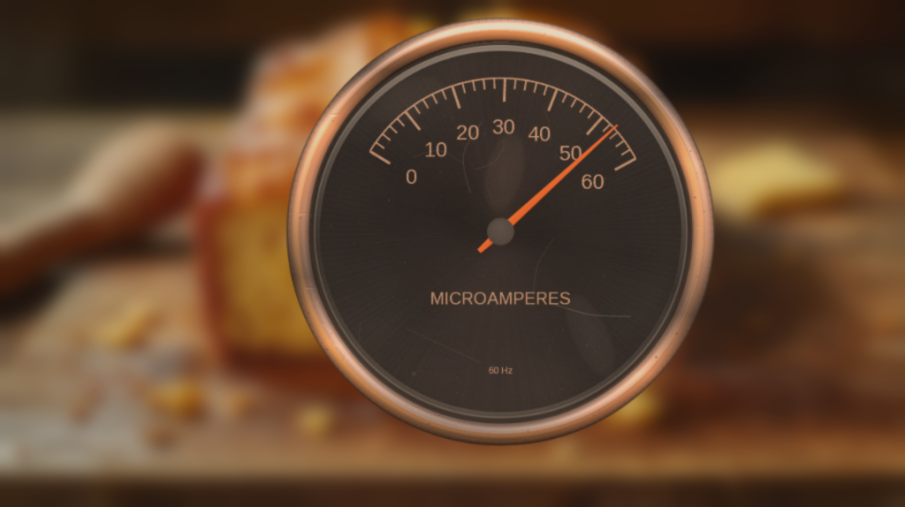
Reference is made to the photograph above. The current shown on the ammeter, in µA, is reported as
53 µA
